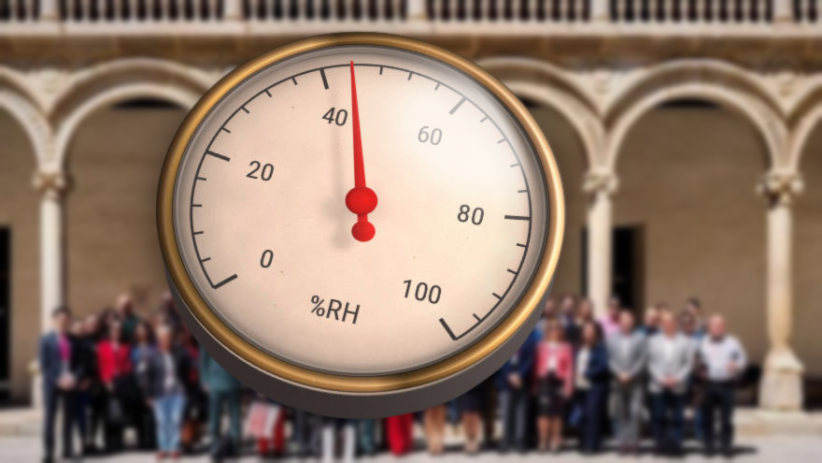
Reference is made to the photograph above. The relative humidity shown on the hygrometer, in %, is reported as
44 %
